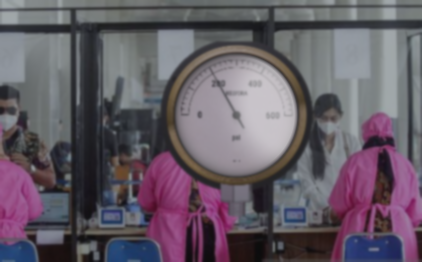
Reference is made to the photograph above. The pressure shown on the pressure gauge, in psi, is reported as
200 psi
